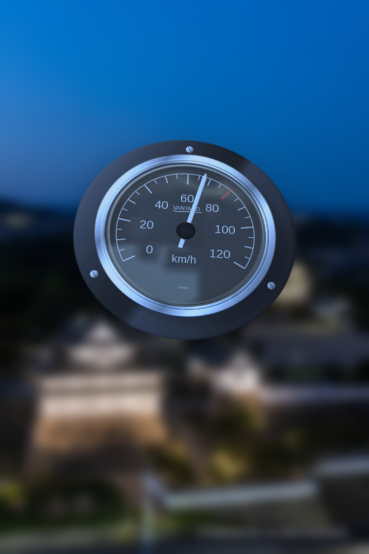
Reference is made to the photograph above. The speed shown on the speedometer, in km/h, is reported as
67.5 km/h
